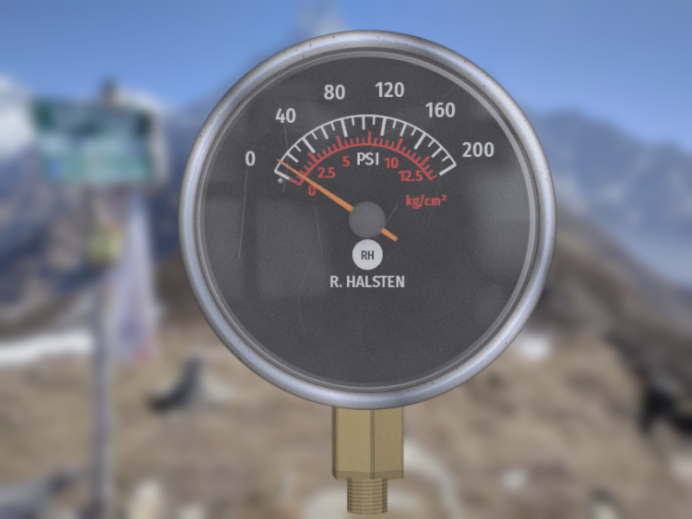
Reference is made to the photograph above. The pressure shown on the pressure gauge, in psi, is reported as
10 psi
